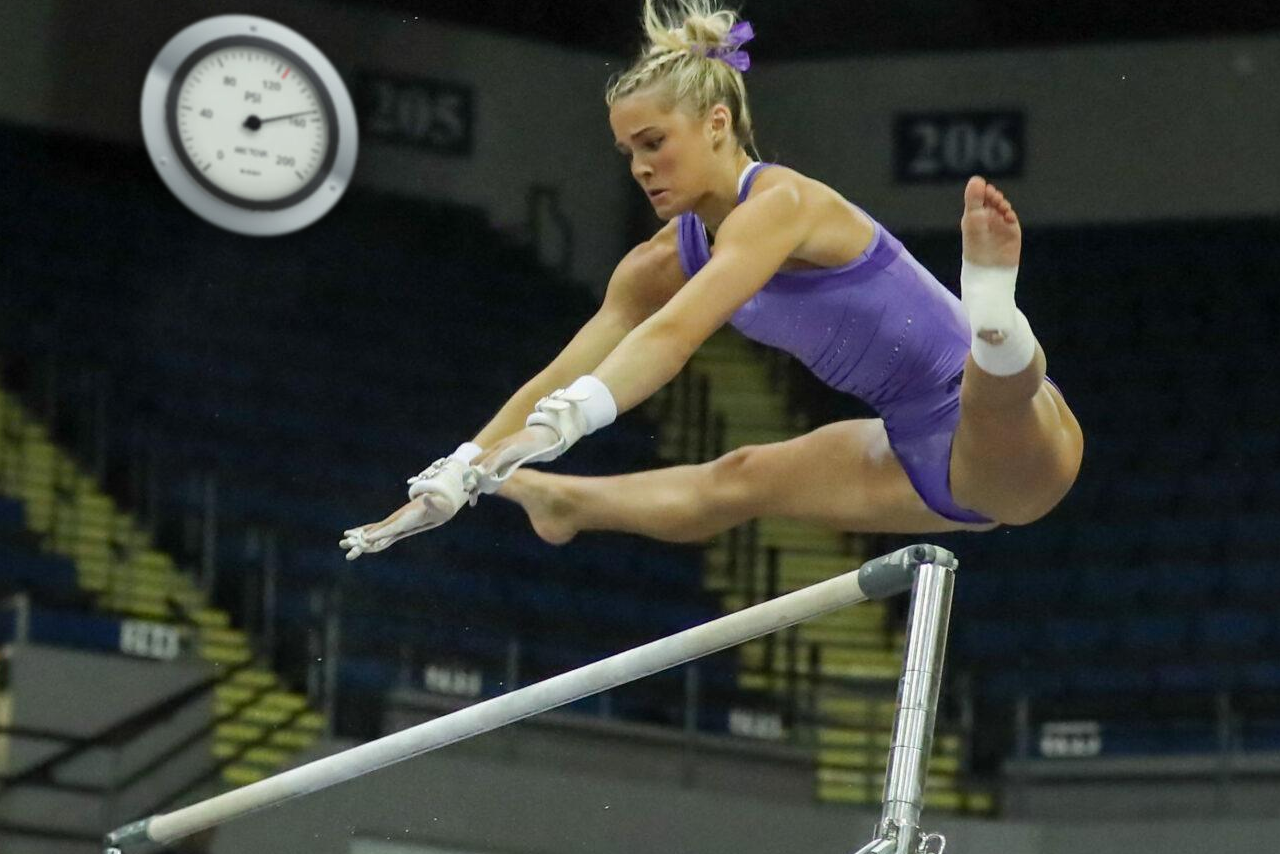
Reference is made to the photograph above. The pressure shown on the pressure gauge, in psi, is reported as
155 psi
